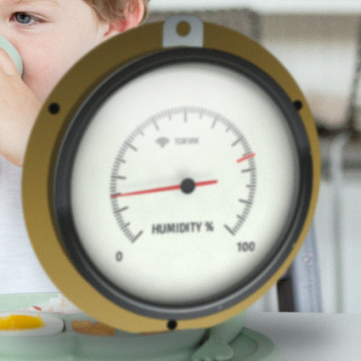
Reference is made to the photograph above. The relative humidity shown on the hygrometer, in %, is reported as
15 %
